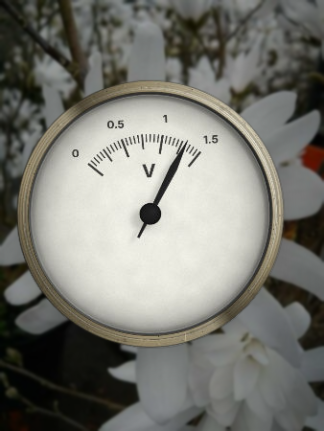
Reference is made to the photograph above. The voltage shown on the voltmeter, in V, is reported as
1.3 V
